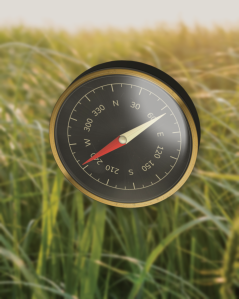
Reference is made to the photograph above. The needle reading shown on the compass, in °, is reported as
245 °
